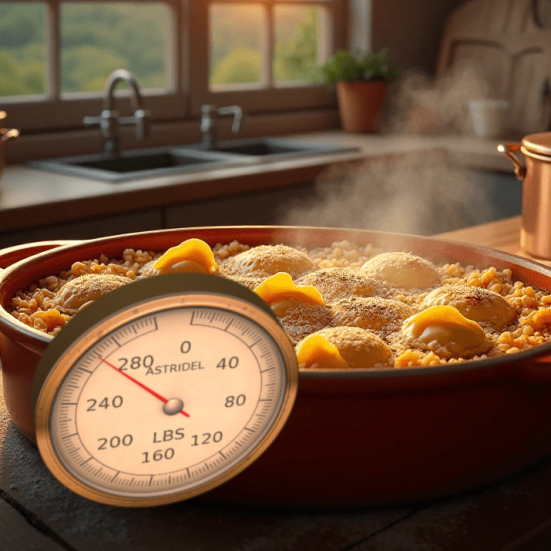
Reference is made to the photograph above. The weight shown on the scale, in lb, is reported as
270 lb
